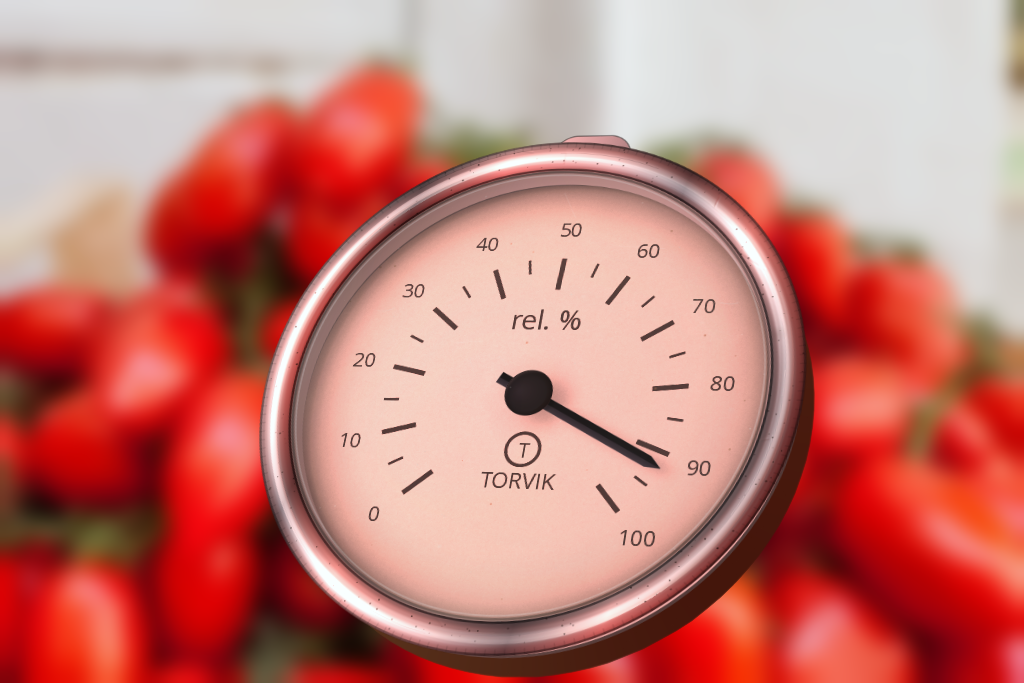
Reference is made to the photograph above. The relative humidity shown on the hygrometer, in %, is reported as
92.5 %
